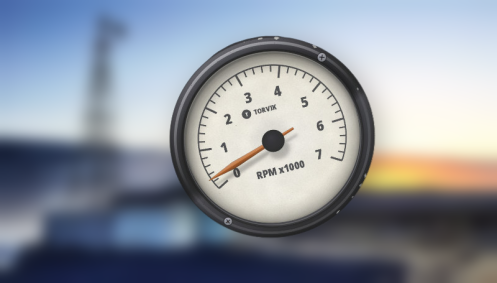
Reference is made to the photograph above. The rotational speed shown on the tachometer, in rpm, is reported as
300 rpm
